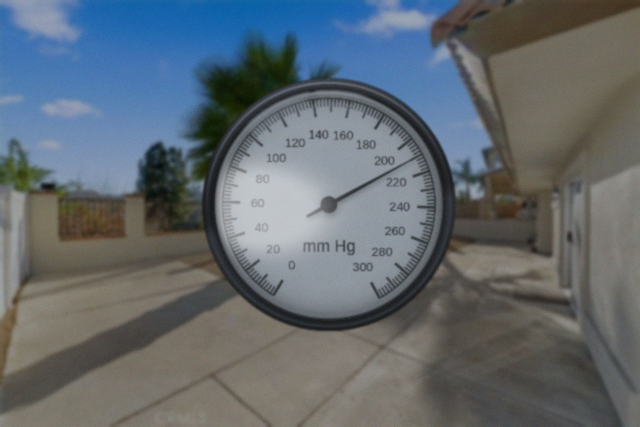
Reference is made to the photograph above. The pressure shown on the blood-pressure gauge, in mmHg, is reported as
210 mmHg
